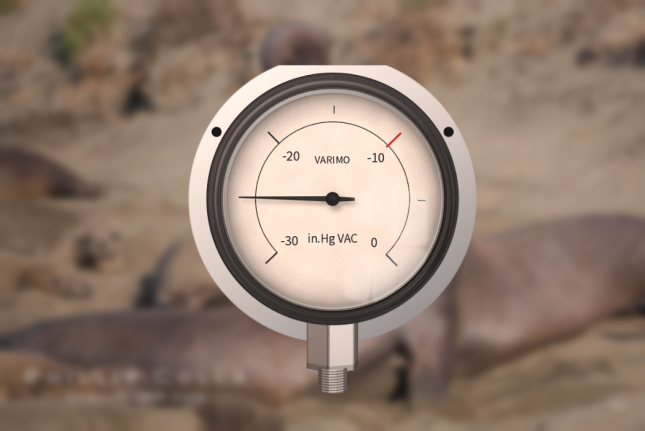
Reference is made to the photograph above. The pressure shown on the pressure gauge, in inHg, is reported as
-25 inHg
